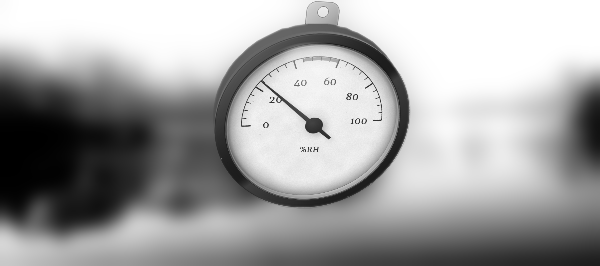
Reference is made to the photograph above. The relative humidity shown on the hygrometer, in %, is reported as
24 %
